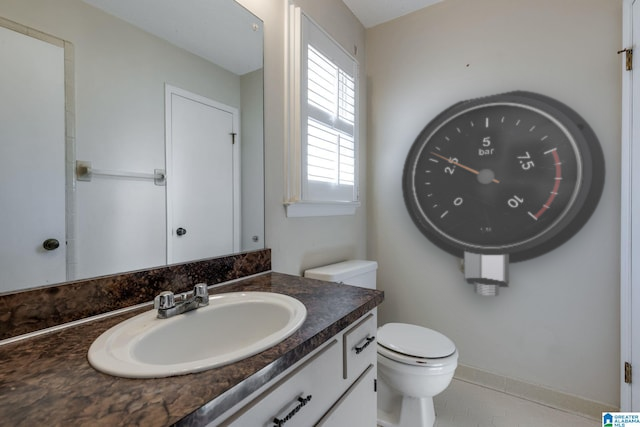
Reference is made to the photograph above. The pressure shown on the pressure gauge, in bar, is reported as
2.75 bar
